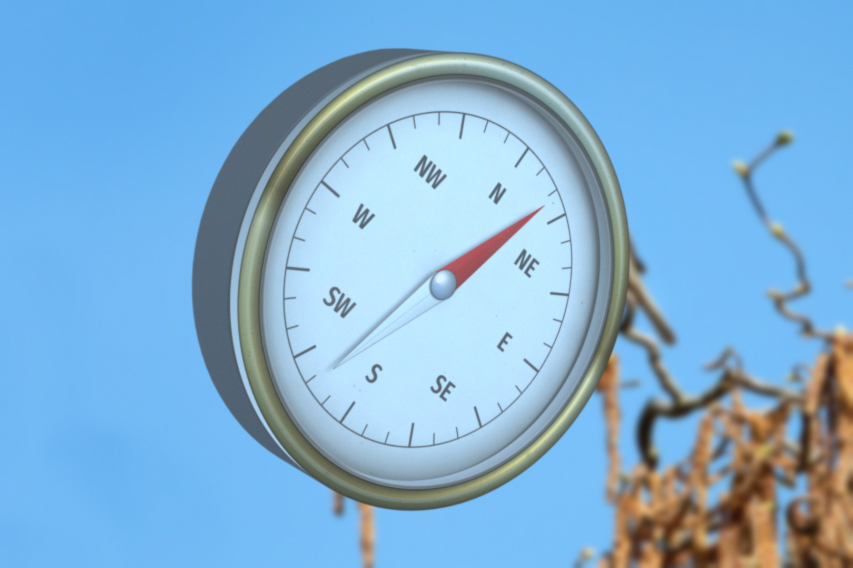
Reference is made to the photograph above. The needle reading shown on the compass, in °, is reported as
20 °
